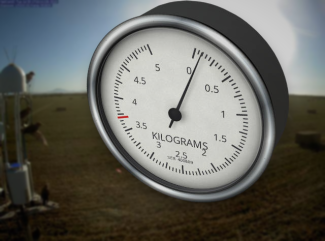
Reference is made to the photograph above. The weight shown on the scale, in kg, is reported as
0.1 kg
